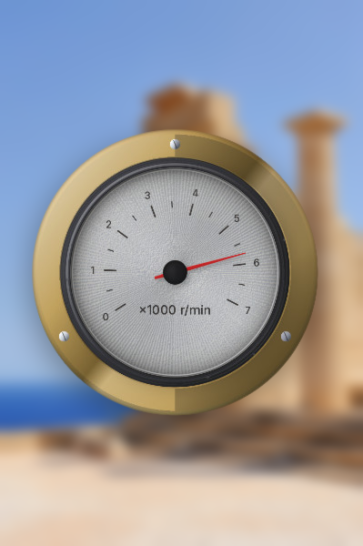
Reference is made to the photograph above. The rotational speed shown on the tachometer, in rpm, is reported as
5750 rpm
